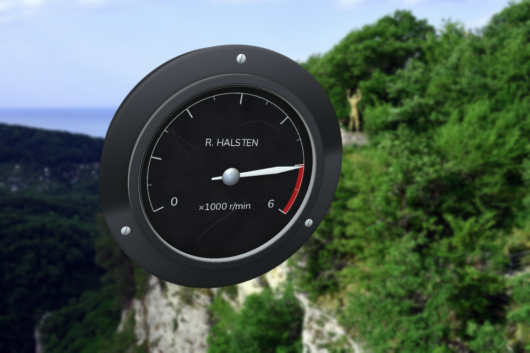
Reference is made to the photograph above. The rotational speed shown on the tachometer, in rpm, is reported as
5000 rpm
